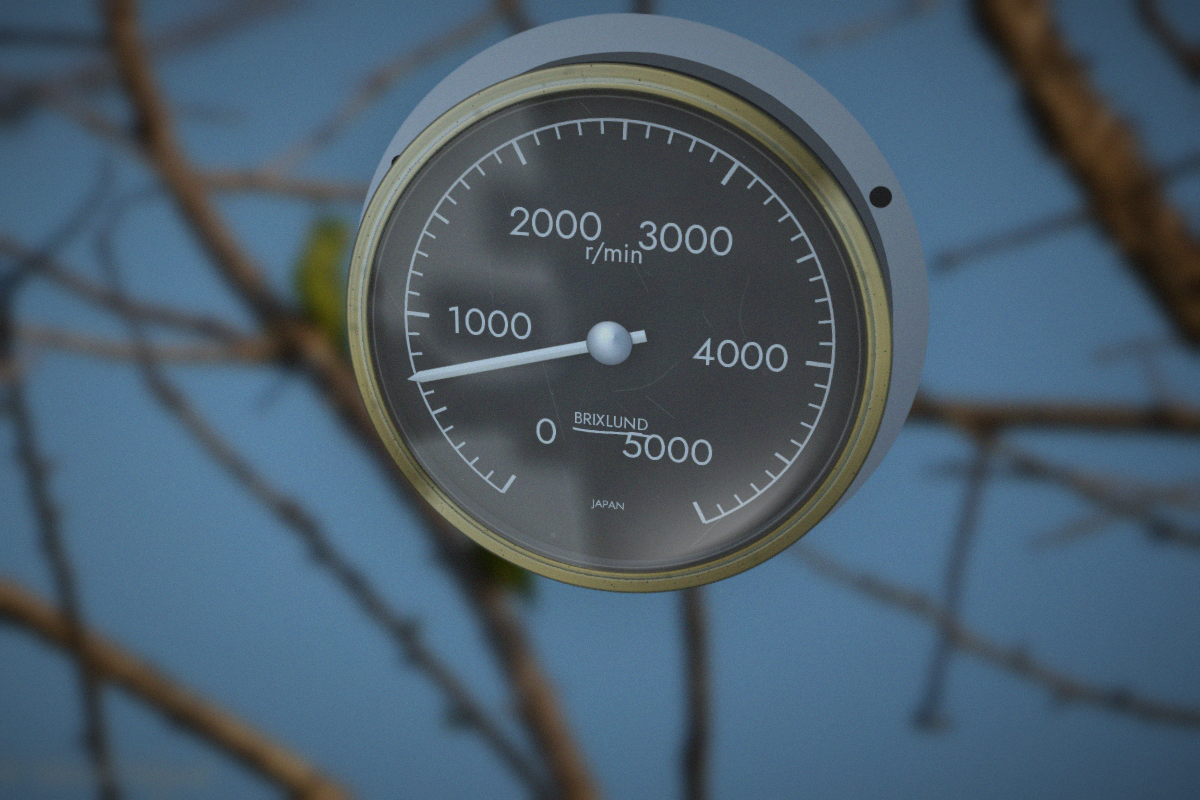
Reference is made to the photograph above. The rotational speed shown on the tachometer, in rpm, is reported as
700 rpm
